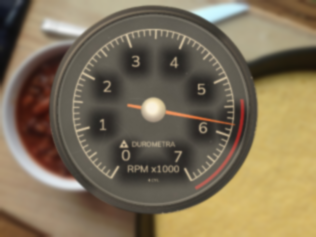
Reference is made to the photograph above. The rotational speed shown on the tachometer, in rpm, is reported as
5800 rpm
